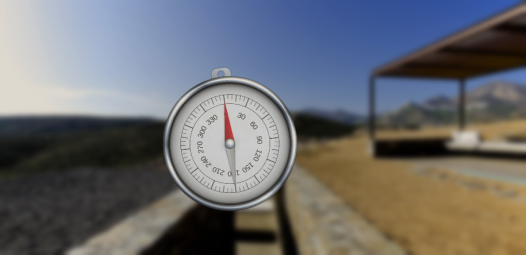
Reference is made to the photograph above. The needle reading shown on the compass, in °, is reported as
0 °
